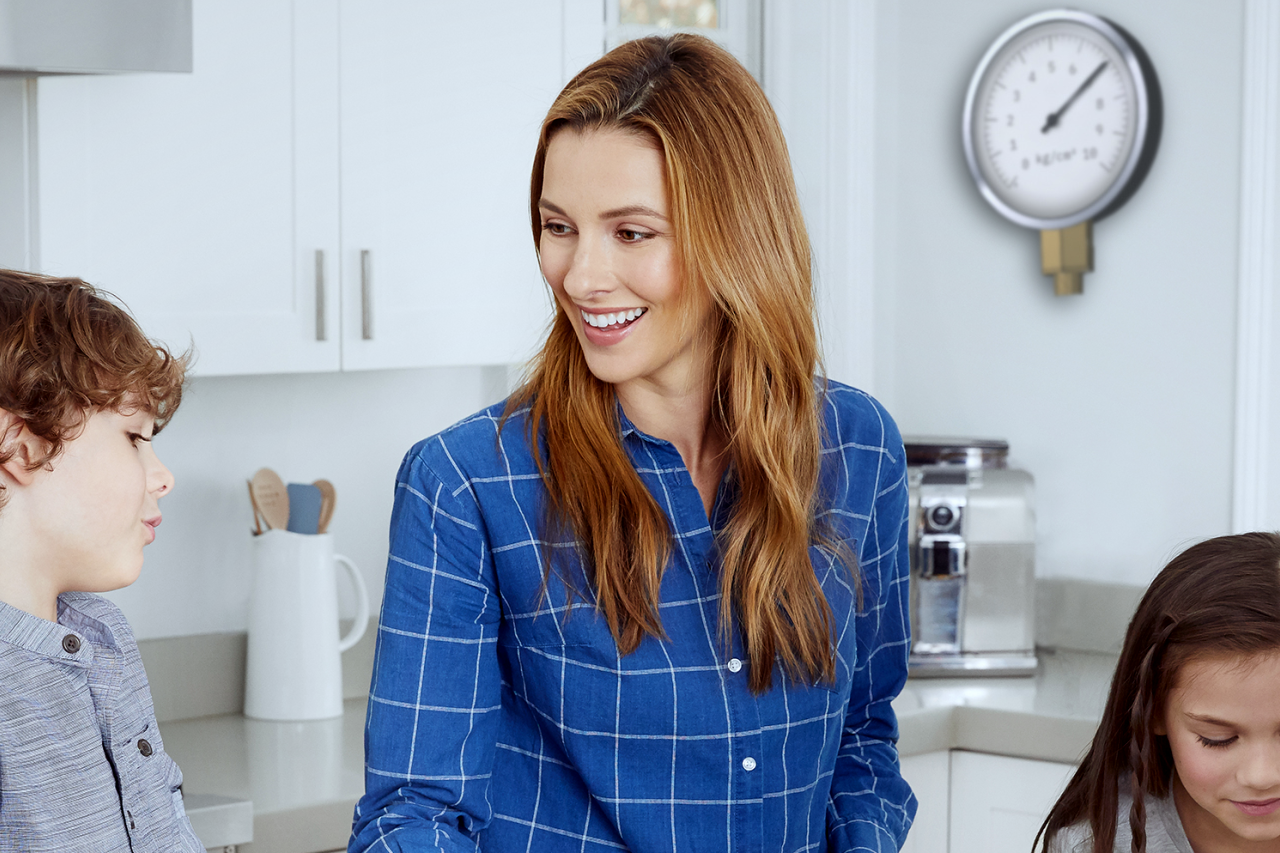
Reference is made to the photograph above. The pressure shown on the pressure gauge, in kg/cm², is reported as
7 kg/cm²
